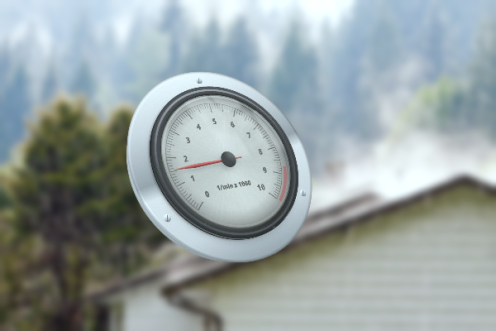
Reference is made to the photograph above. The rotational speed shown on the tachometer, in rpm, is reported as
1500 rpm
